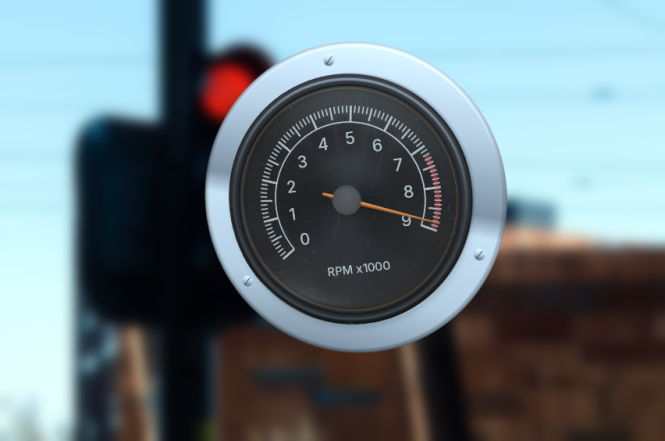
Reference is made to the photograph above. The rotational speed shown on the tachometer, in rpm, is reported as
8800 rpm
